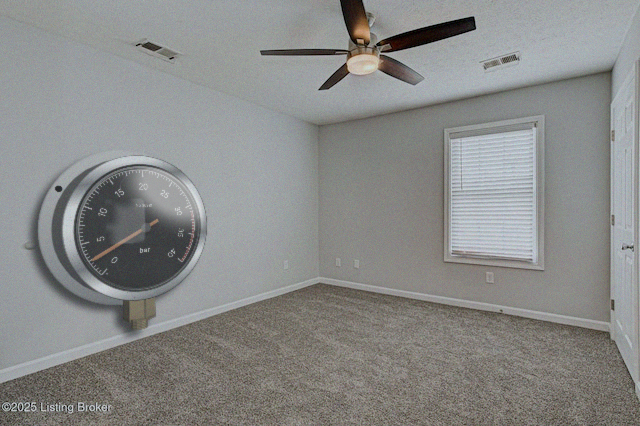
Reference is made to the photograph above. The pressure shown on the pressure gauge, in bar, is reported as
2.5 bar
